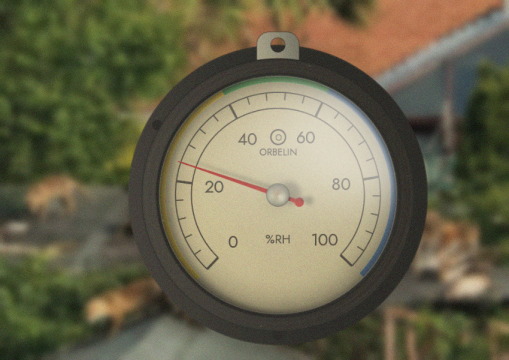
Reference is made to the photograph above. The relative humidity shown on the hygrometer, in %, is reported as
24 %
